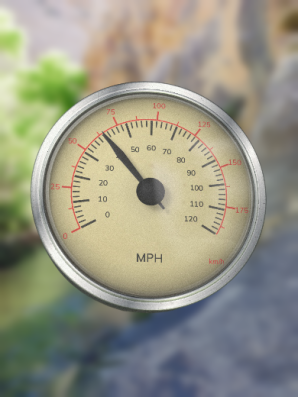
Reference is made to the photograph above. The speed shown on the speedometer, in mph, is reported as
40 mph
